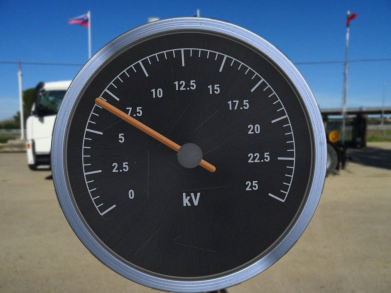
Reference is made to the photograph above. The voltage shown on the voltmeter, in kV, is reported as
6.75 kV
